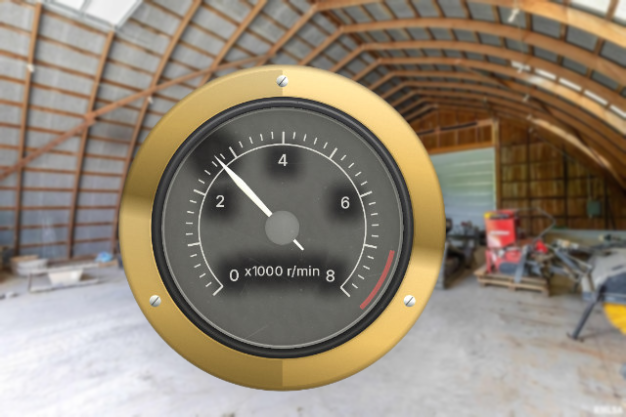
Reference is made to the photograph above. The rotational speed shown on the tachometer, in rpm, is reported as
2700 rpm
